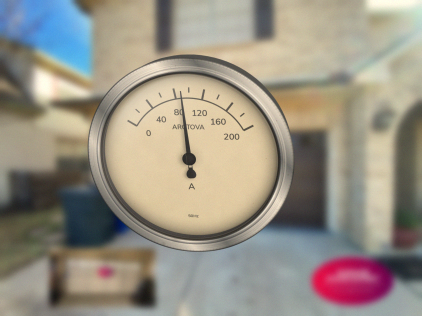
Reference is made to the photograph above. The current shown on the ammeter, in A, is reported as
90 A
